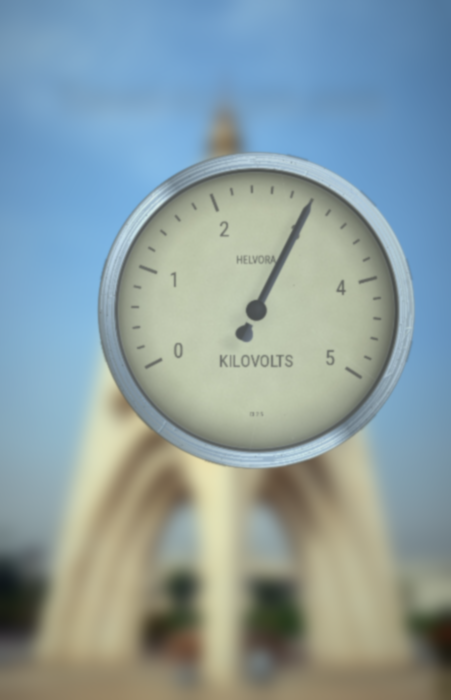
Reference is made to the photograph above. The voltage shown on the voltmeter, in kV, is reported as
3 kV
